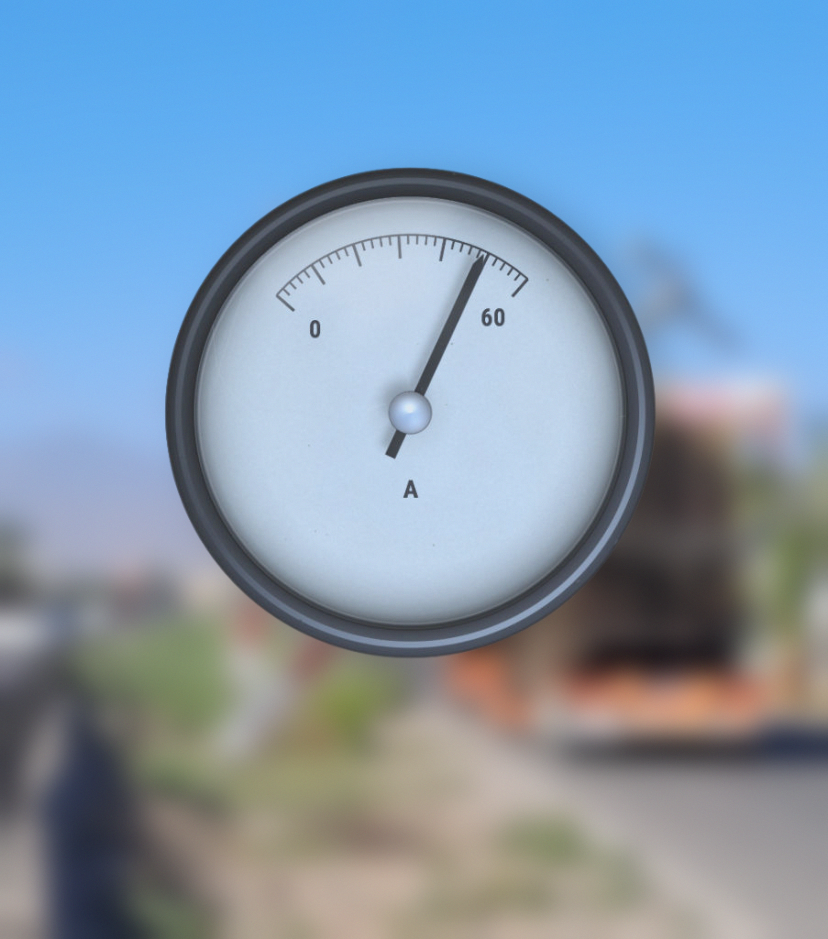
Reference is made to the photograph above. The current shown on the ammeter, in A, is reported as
49 A
